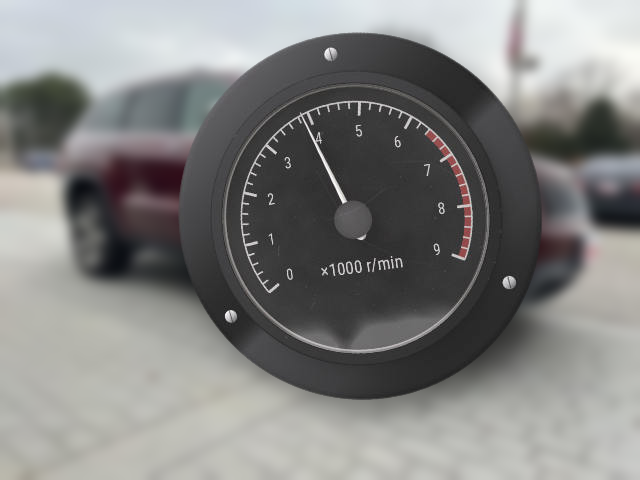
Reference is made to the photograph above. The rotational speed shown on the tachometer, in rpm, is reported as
3900 rpm
